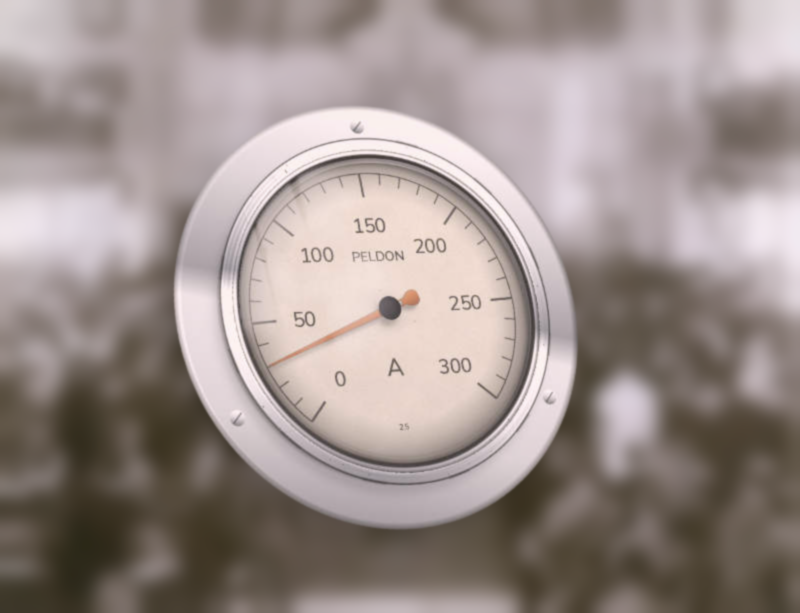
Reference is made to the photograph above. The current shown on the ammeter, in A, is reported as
30 A
